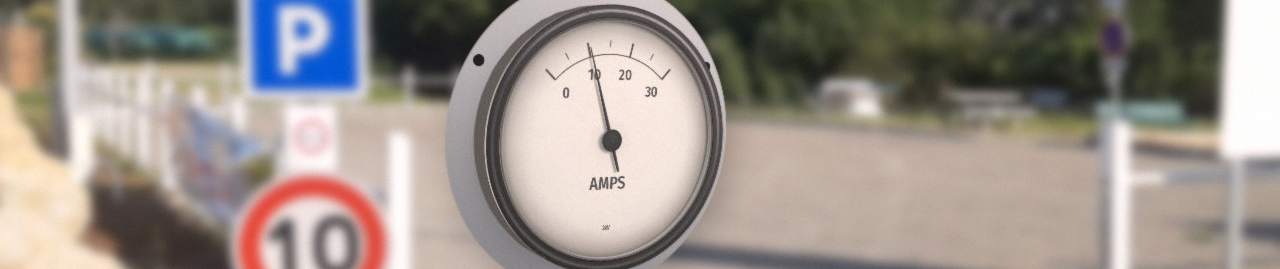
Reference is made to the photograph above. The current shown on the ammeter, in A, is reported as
10 A
